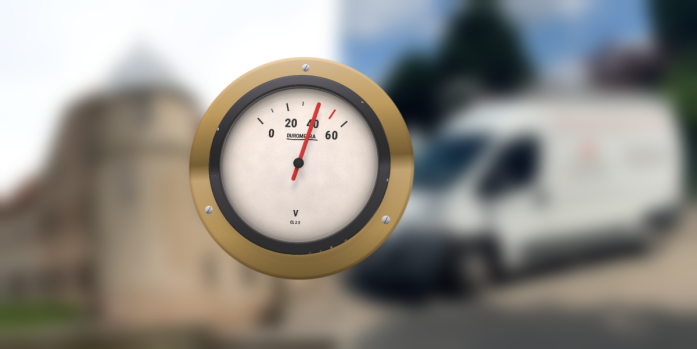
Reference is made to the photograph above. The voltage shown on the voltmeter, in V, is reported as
40 V
